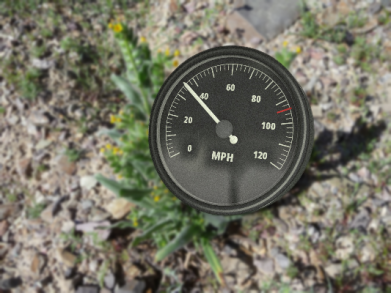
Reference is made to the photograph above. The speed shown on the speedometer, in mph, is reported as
36 mph
